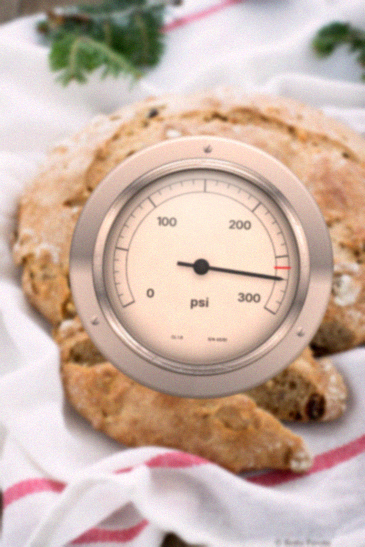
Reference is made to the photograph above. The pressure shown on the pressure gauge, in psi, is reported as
270 psi
